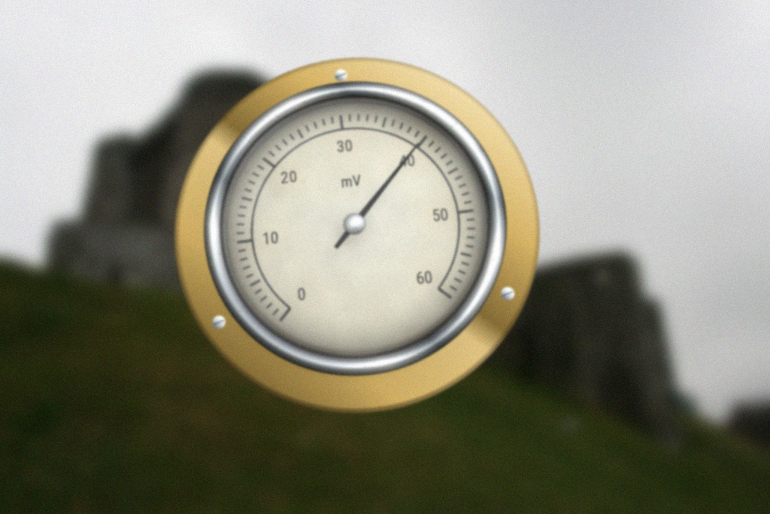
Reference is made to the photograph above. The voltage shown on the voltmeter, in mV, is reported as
40 mV
